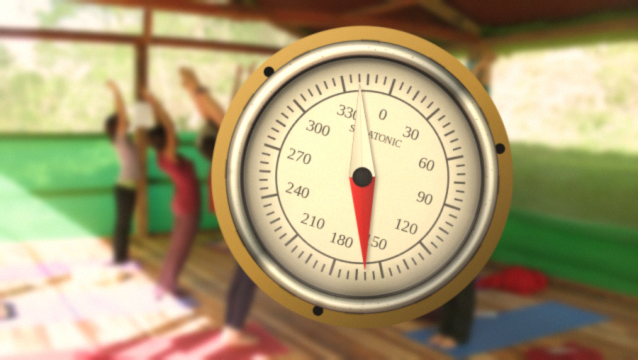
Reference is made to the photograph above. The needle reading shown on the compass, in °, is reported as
160 °
